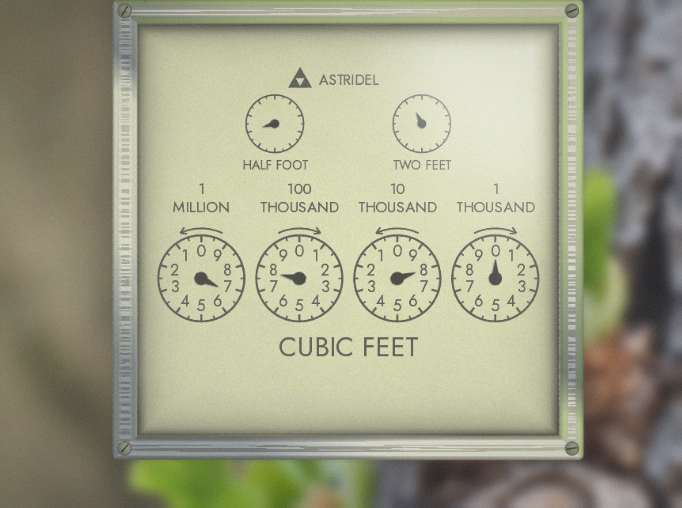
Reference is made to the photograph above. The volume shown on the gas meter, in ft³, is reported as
678000 ft³
